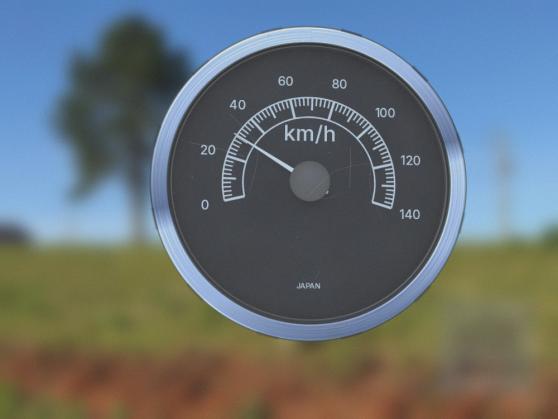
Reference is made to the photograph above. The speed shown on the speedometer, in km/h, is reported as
30 km/h
